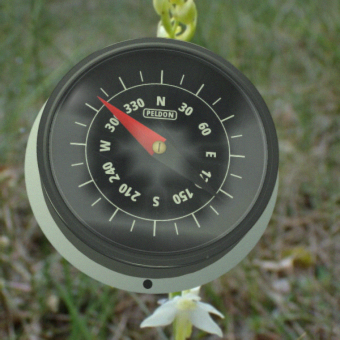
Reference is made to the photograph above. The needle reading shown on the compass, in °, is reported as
307.5 °
